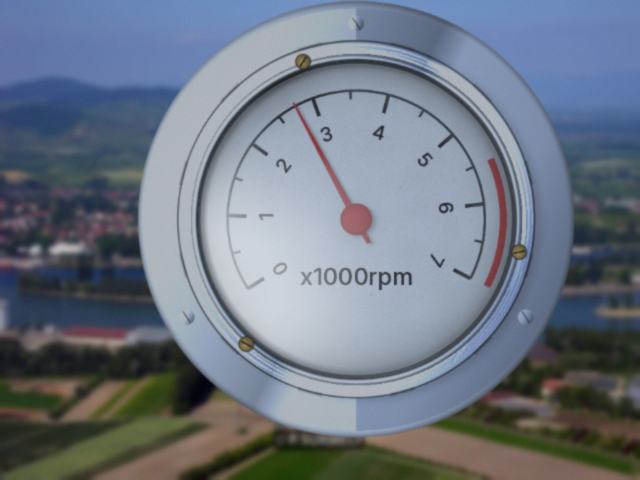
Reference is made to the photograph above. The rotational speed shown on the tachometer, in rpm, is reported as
2750 rpm
